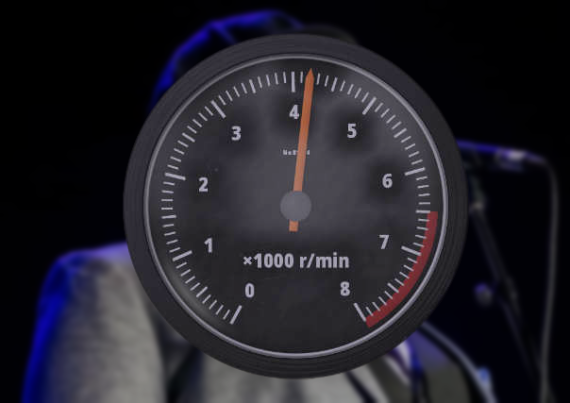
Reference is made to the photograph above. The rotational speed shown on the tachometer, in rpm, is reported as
4200 rpm
